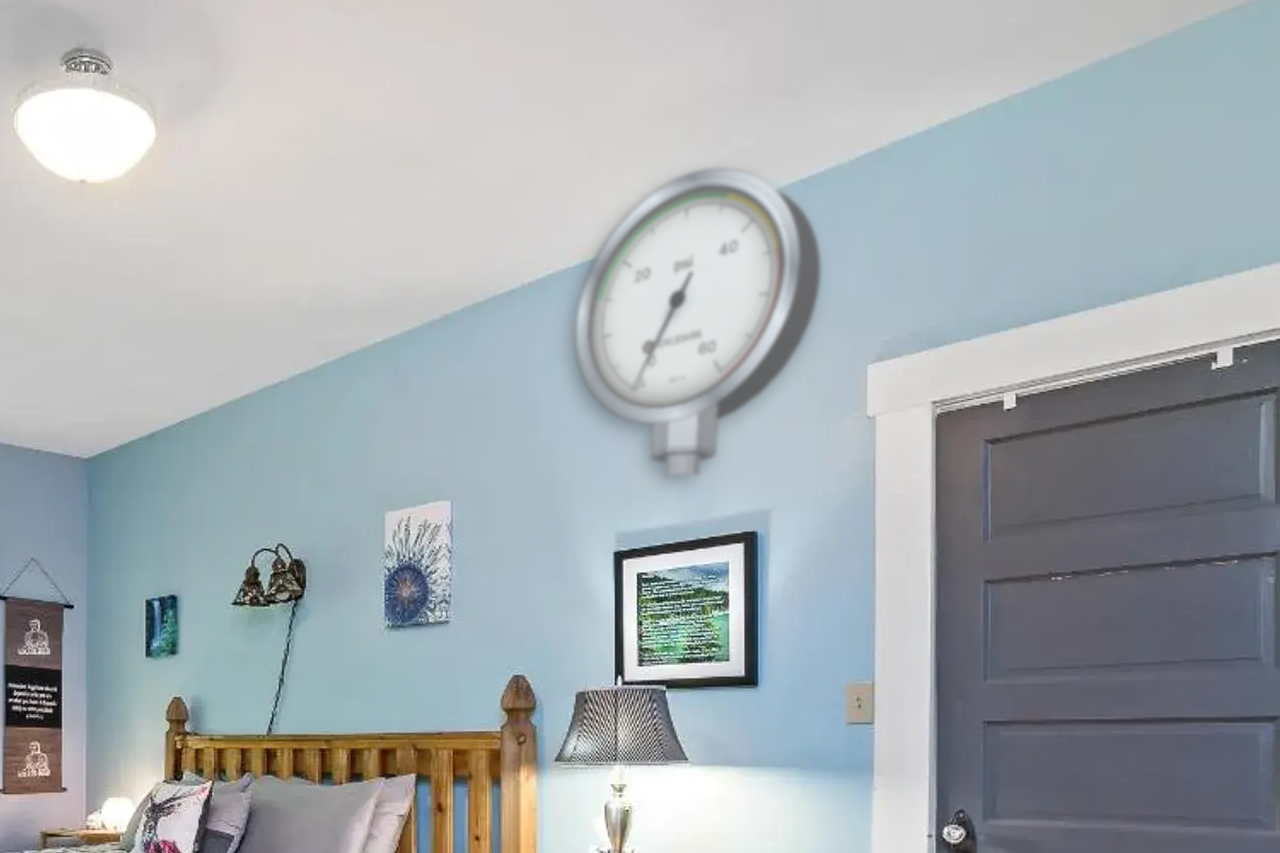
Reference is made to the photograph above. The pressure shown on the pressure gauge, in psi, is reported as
0 psi
